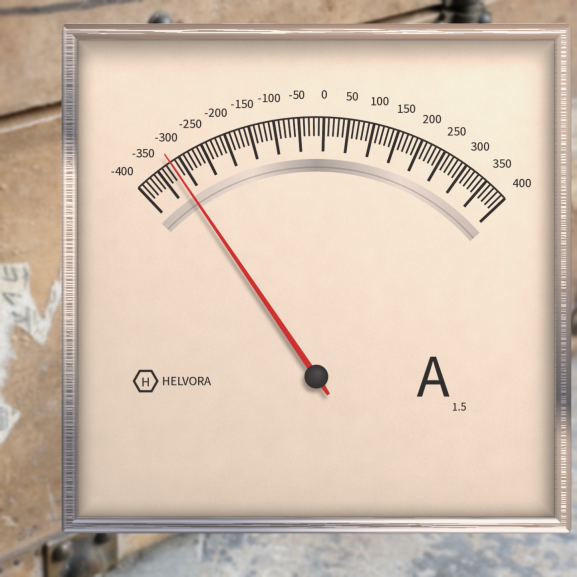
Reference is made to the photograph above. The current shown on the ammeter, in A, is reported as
-320 A
